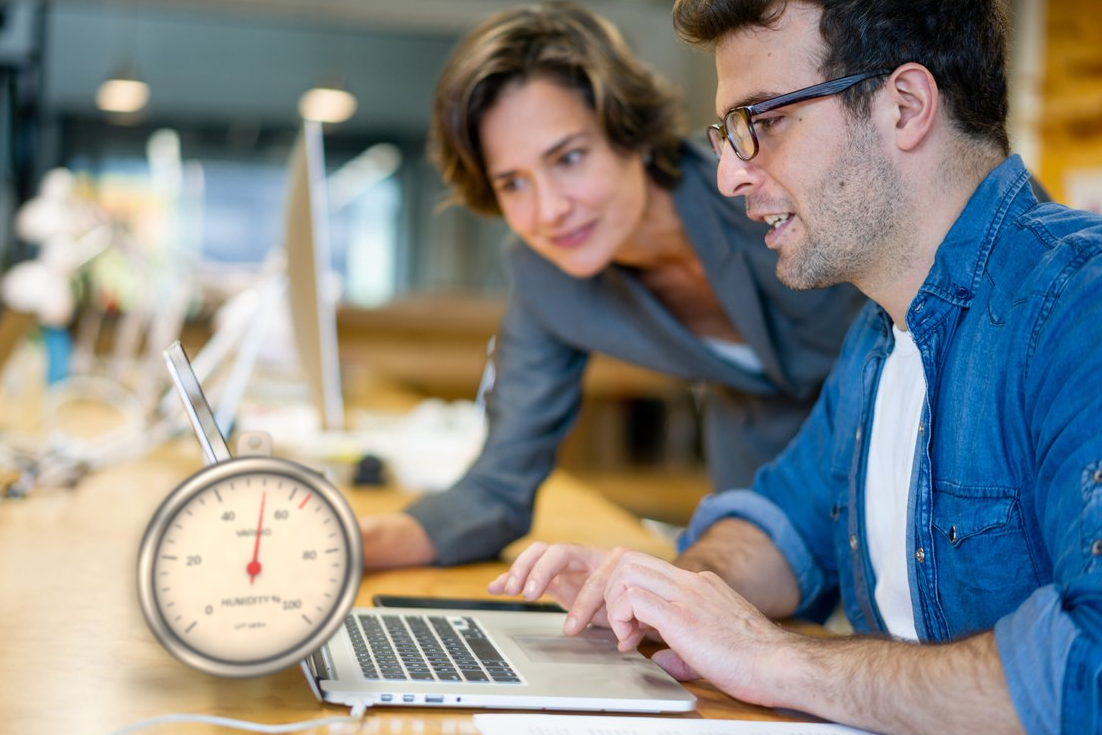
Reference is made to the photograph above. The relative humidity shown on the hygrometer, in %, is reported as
52 %
